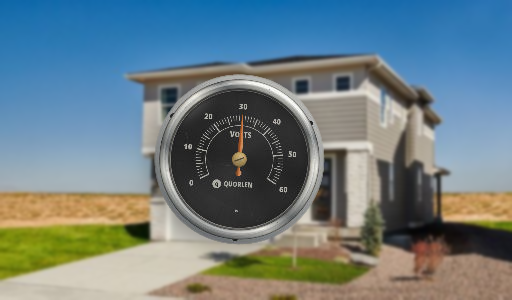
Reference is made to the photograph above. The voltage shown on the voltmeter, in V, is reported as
30 V
